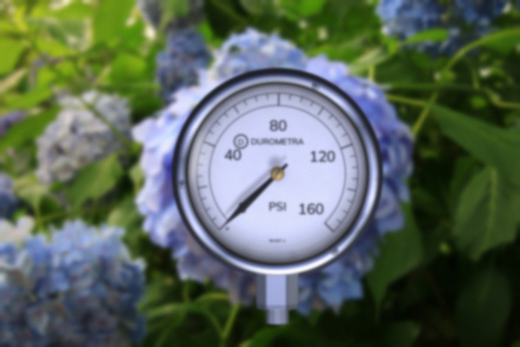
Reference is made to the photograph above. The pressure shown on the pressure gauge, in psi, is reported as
0 psi
